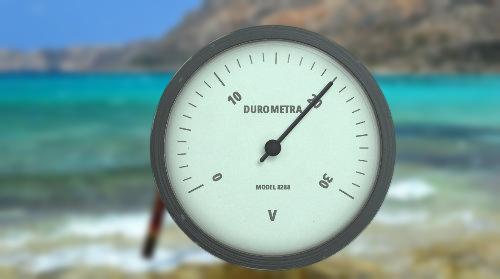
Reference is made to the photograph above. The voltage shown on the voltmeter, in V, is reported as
20 V
